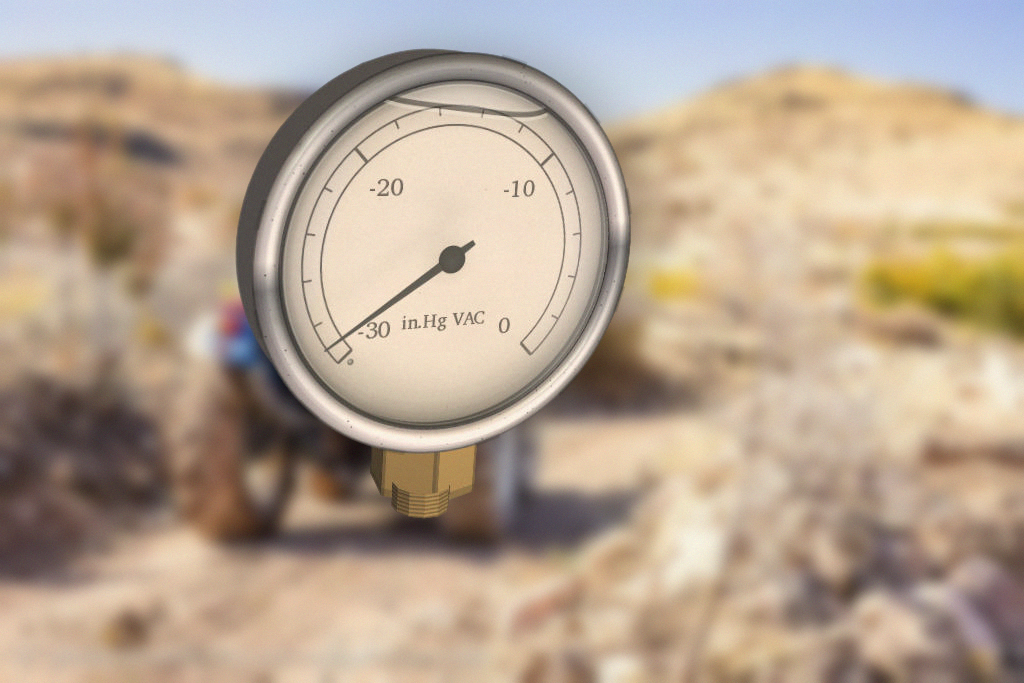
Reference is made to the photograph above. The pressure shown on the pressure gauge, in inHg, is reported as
-29 inHg
